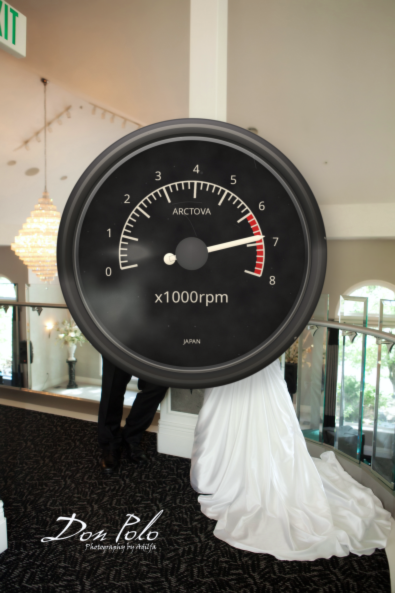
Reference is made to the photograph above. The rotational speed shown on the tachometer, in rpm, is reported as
6800 rpm
